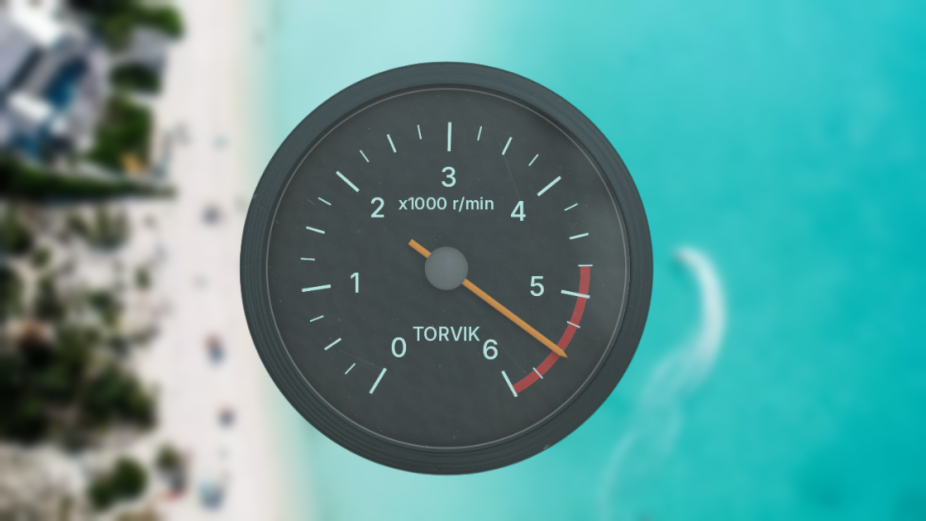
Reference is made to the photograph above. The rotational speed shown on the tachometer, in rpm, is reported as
5500 rpm
